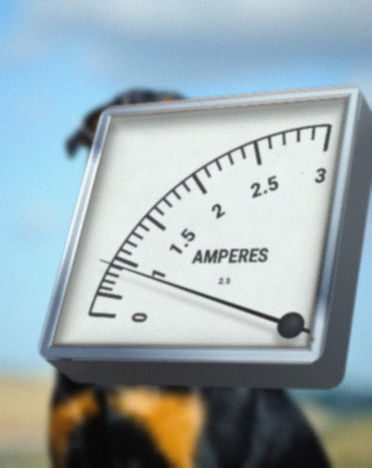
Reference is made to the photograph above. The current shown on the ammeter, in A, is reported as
0.9 A
